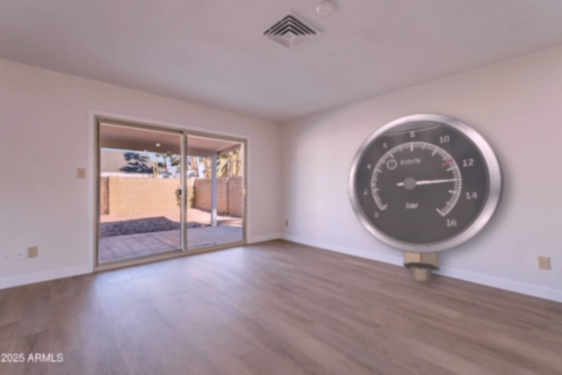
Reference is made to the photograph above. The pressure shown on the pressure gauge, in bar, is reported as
13 bar
